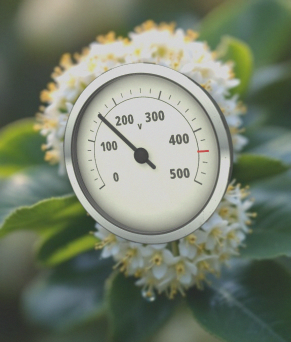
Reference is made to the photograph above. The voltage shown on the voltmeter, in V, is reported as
160 V
